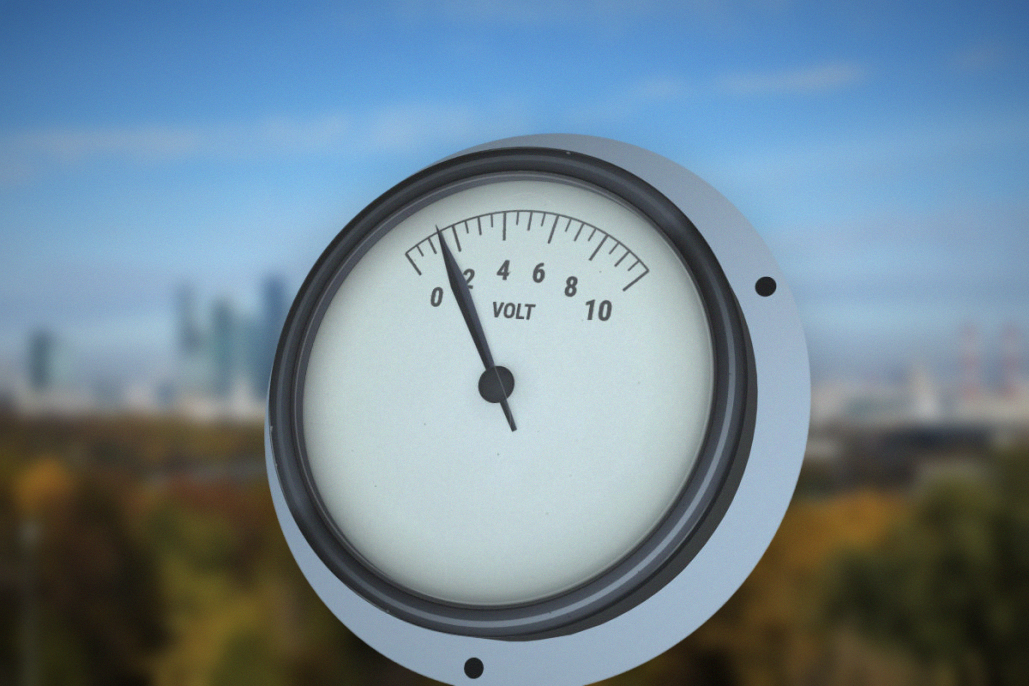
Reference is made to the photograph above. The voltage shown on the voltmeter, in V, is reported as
1.5 V
